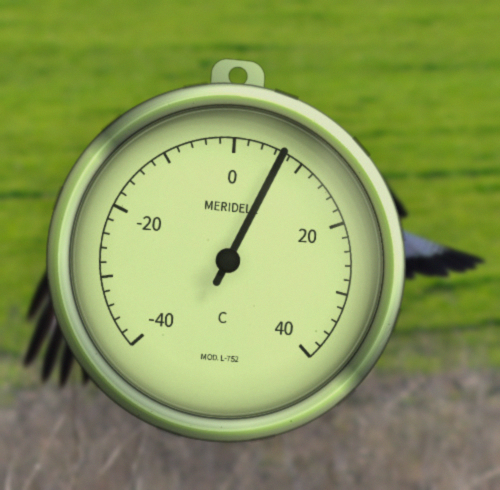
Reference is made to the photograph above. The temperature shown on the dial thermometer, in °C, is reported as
7 °C
